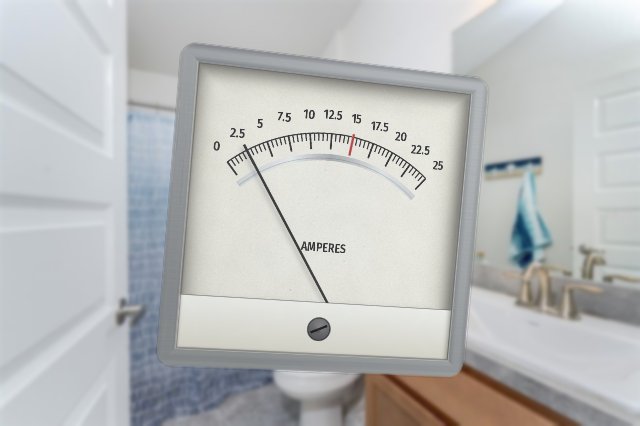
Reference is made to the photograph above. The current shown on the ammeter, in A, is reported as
2.5 A
